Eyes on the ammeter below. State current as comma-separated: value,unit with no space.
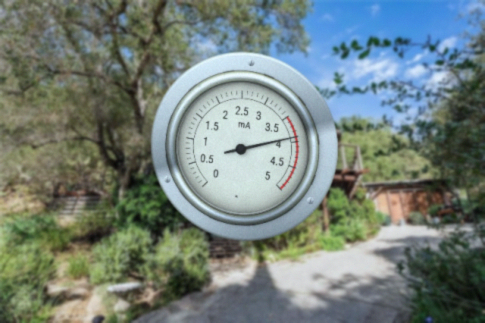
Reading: 3.9,mA
